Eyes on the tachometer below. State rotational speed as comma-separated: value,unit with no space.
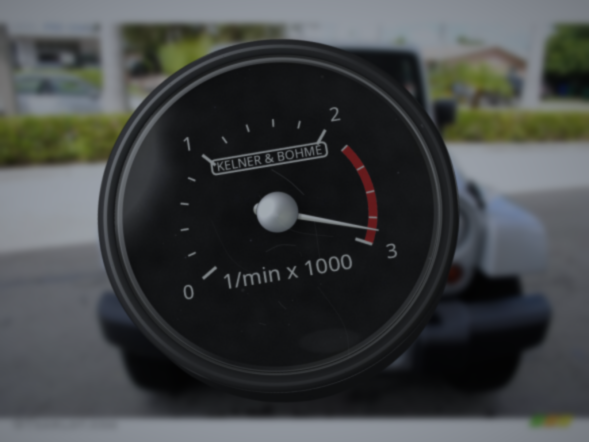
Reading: 2900,rpm
